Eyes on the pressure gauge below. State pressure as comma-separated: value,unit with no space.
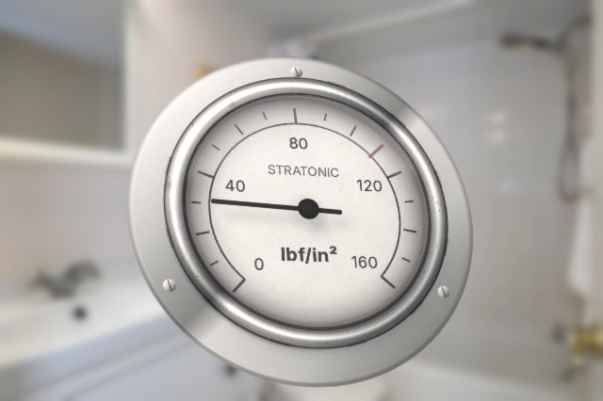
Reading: 30,psi
